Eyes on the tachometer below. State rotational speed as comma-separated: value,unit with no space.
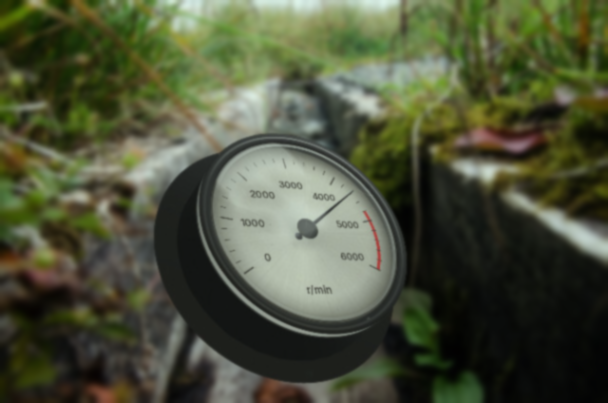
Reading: 4400,rpm
